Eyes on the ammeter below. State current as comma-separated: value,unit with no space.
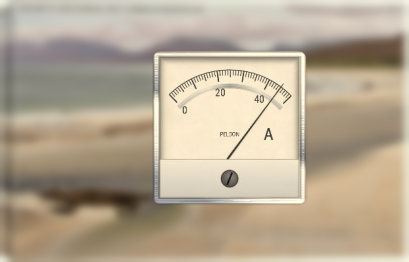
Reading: 45,A
